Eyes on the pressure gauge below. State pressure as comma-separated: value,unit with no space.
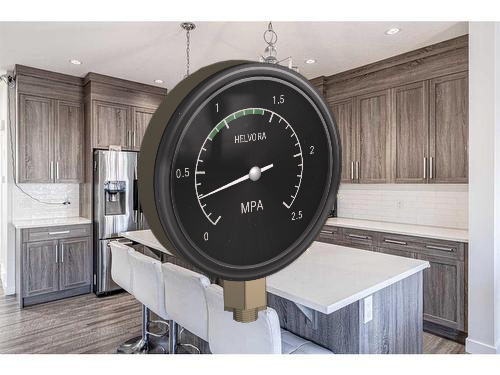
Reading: 0.3,MPa
